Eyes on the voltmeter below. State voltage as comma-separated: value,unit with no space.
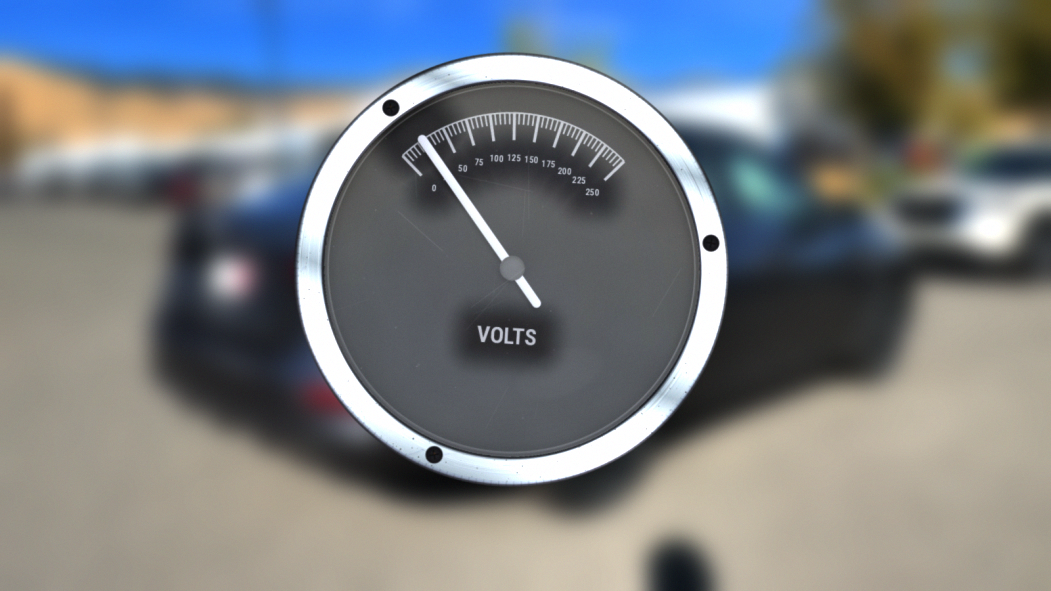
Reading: 25,V
